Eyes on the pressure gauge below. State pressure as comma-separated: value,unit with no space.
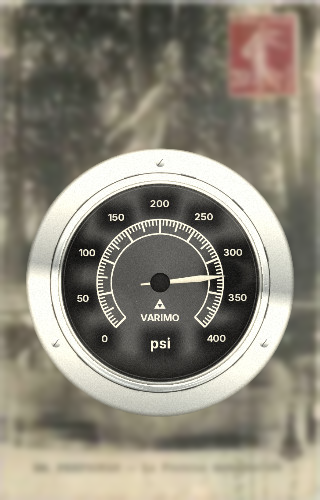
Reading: 325,psi
